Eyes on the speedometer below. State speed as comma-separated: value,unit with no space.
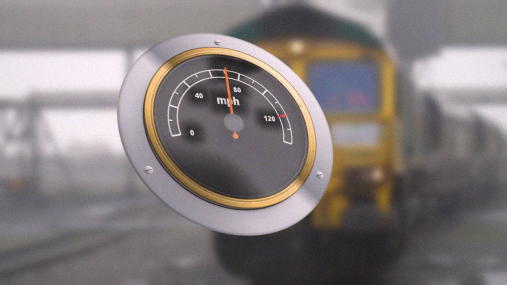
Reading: 70,mph
